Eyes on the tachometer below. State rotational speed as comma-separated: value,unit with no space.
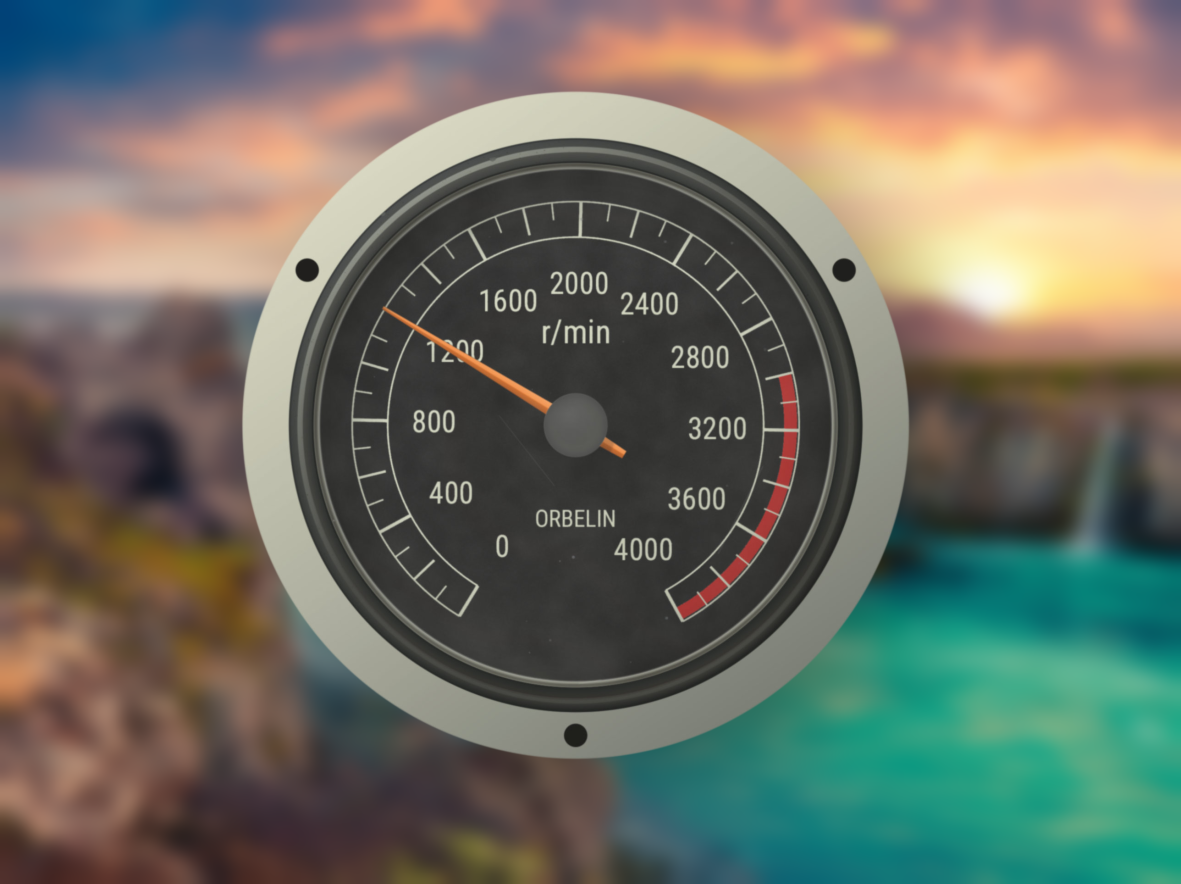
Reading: 1200,rpm
